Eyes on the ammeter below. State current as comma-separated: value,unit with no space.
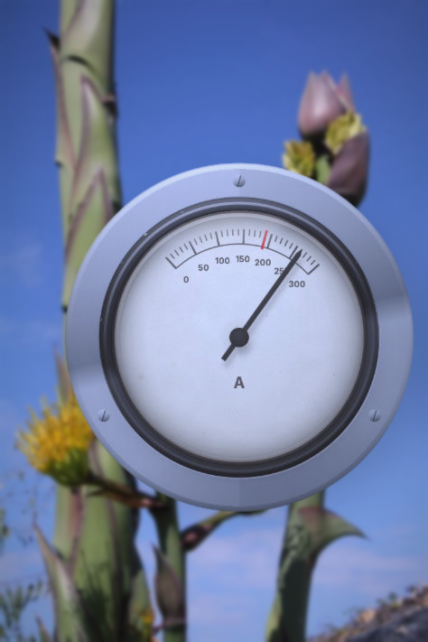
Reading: 260,A
